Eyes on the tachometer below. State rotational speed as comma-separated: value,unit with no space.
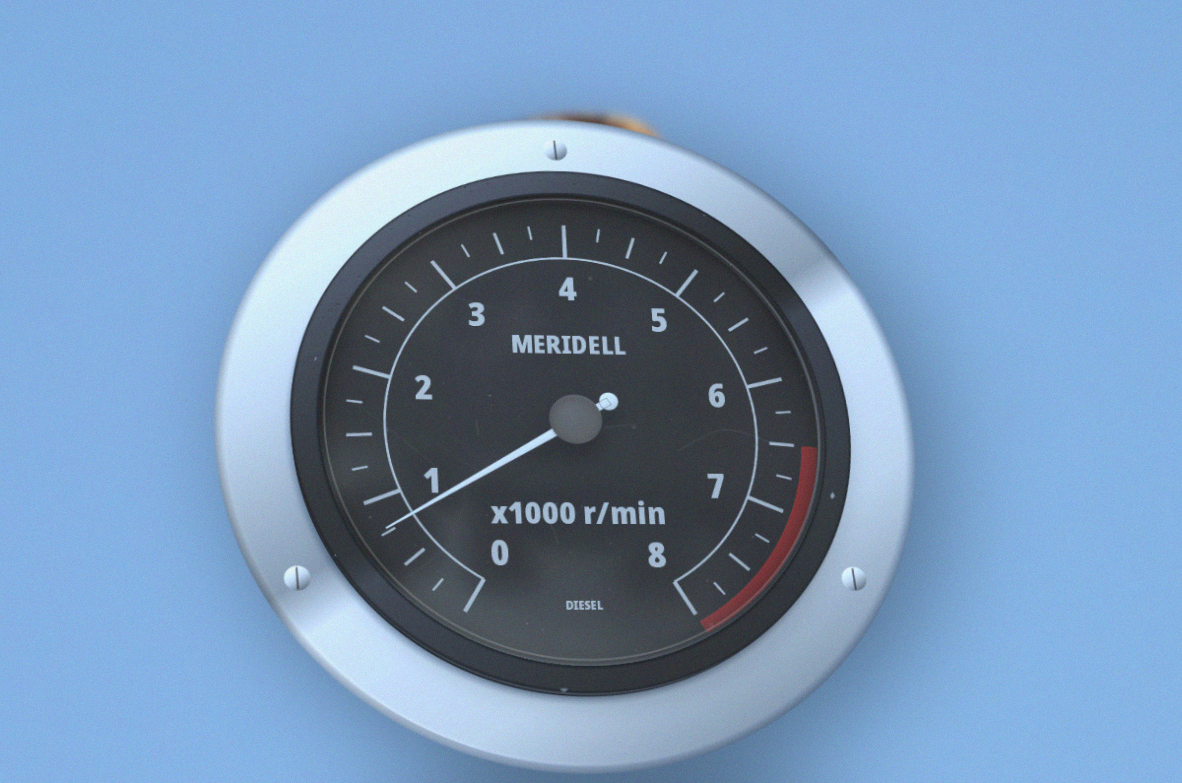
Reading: 750,rpm
